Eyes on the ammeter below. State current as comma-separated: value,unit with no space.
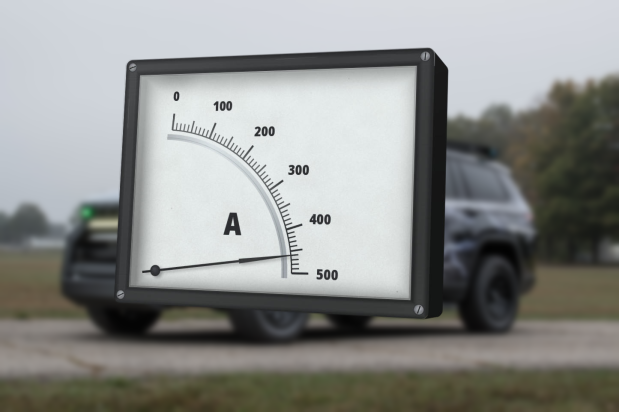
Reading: 460,A
